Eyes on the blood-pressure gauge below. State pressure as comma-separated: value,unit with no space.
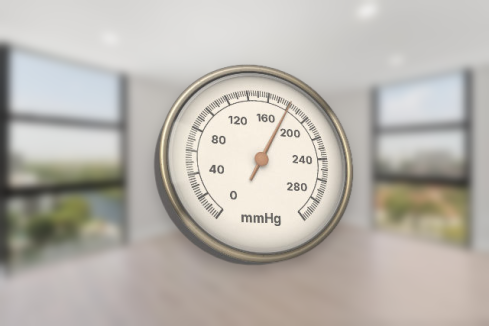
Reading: 180,mmHg
